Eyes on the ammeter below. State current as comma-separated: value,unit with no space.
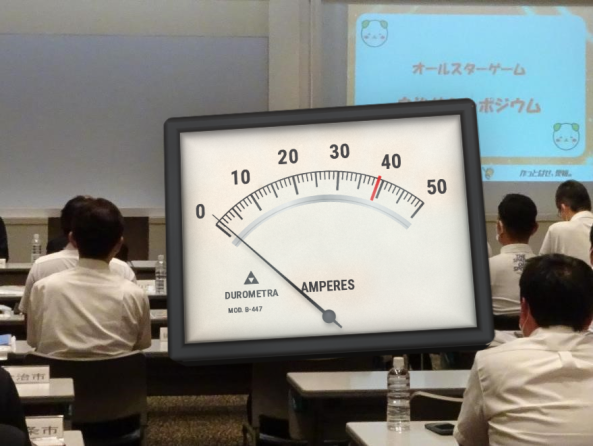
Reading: 1,A
